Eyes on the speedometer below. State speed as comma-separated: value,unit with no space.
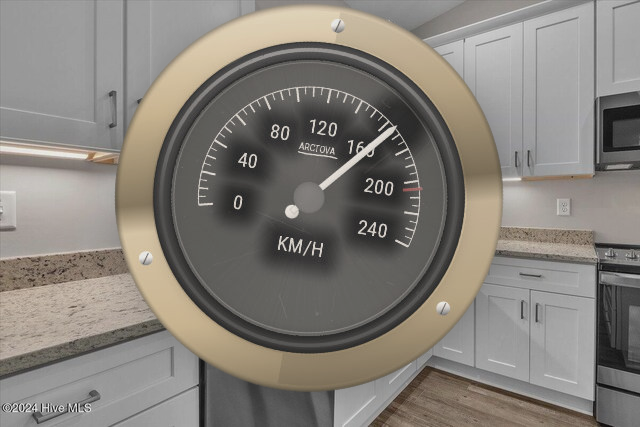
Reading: 165,km/h
